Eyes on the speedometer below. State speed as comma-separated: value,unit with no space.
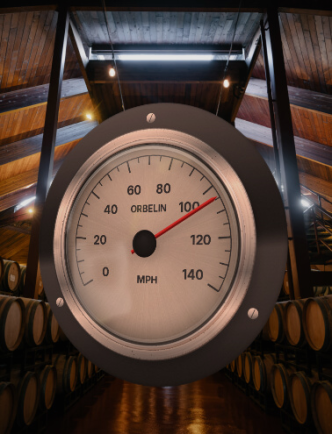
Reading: 105,mph
